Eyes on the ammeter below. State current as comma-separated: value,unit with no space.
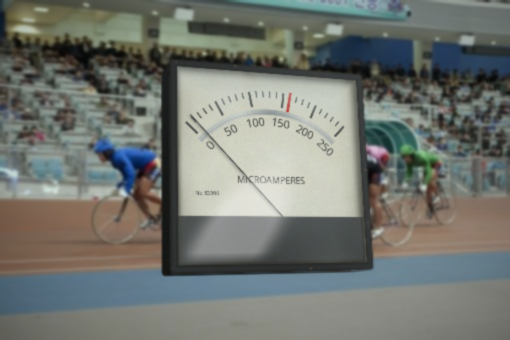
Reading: 10,µA
